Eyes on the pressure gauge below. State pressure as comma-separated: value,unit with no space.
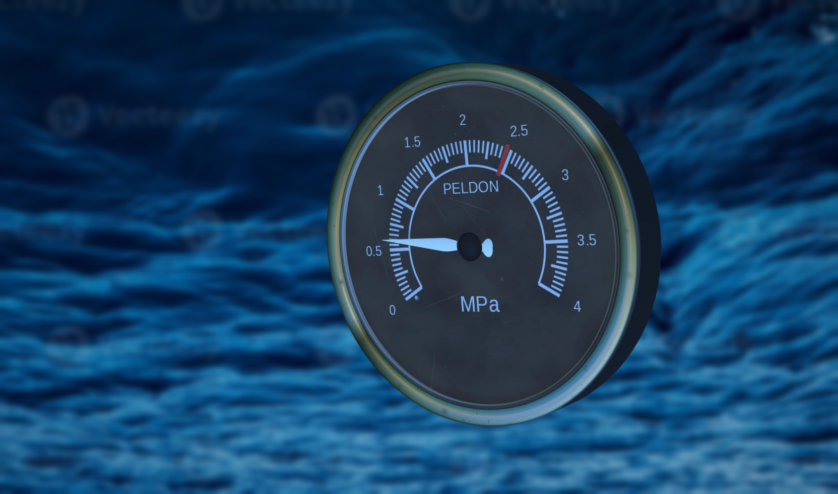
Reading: 0.6,MPa
